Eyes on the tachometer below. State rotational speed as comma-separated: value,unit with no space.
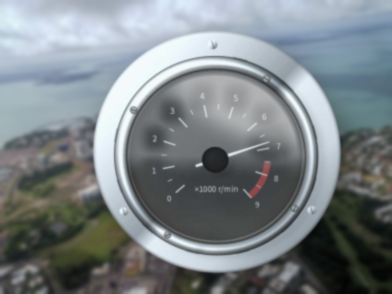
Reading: 6750,rpm
